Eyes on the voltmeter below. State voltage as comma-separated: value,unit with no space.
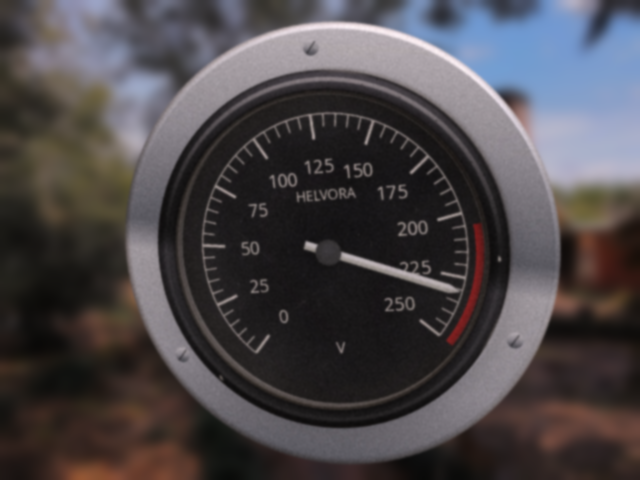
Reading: 230,V
